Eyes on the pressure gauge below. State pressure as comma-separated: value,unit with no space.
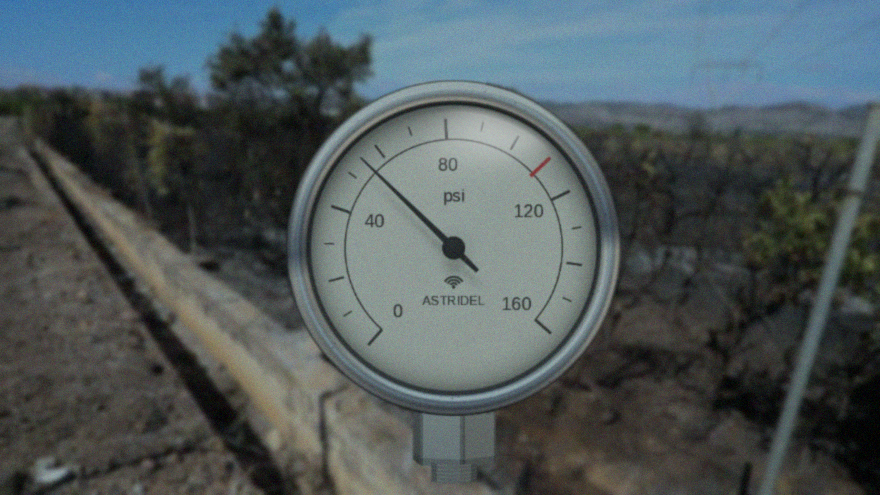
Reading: 55,psi
